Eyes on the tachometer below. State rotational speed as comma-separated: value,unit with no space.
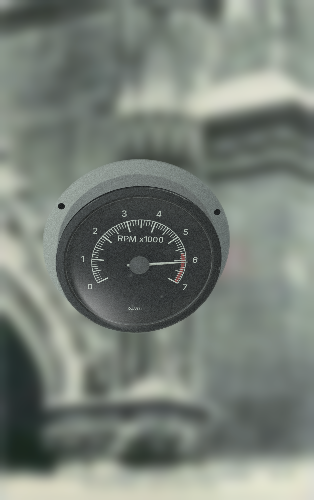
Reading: 6000,rpm
